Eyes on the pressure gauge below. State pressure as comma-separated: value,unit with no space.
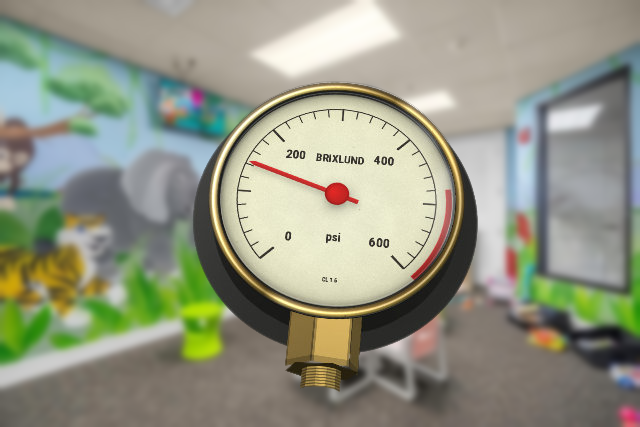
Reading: 140,psi
